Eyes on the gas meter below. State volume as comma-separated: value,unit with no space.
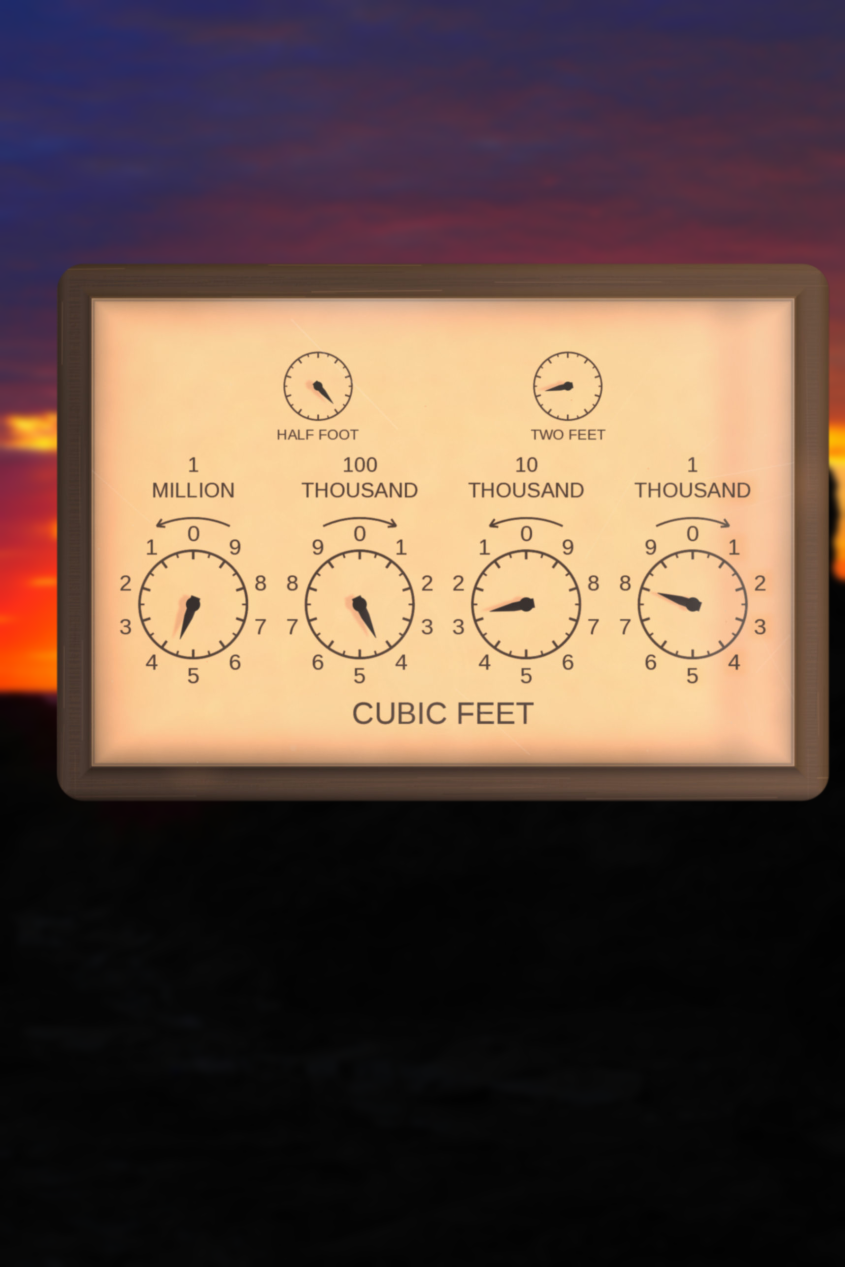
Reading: 442800,ft³
